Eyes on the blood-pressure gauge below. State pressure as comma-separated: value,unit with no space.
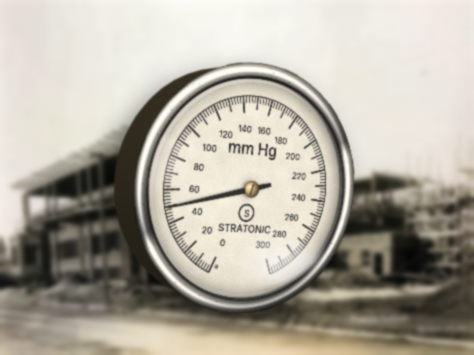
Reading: 50,mmHg
